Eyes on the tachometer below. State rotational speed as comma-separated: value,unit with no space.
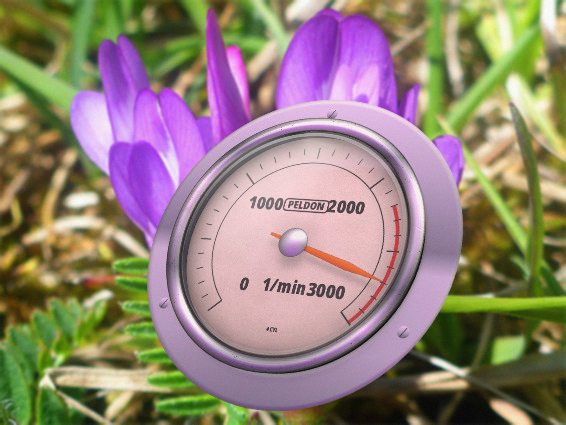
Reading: 2700,rpm
